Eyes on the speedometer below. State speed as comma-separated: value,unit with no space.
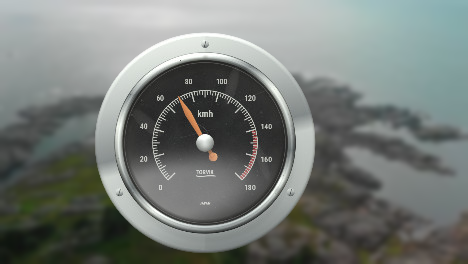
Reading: 70,km/h
